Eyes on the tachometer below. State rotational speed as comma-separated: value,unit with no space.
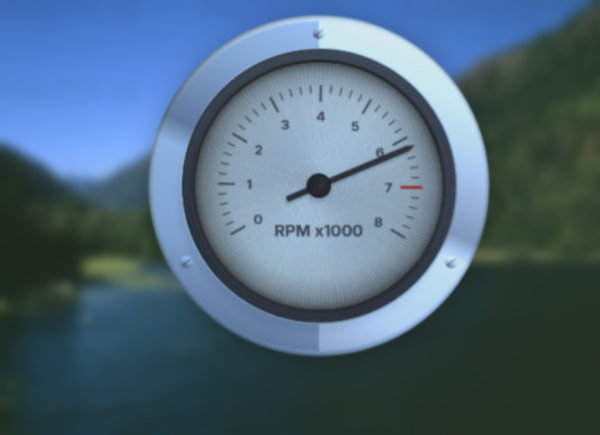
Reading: 6200,rpm
